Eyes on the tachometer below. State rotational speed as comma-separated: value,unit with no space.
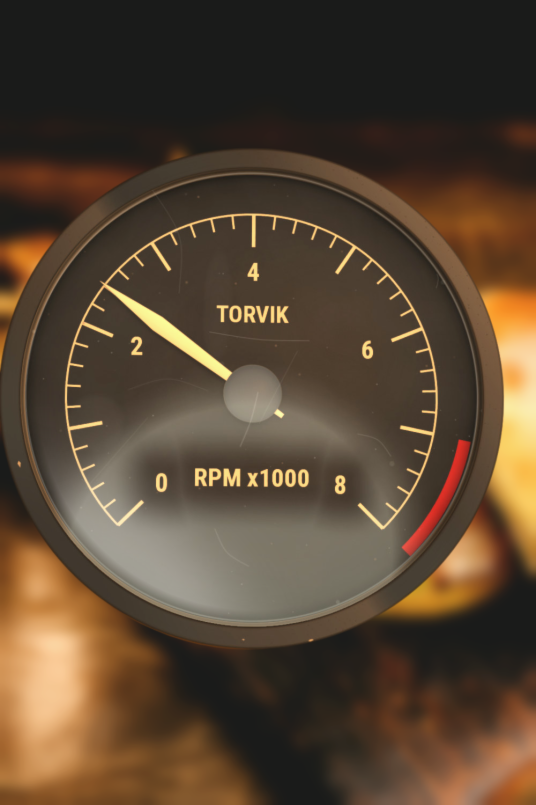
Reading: 2400,rpm
